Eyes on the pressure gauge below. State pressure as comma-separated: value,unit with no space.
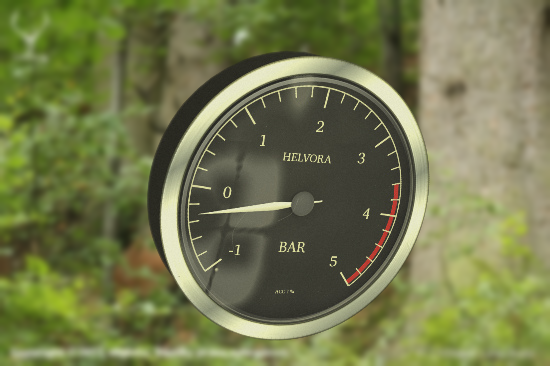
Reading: -0.3,bar
